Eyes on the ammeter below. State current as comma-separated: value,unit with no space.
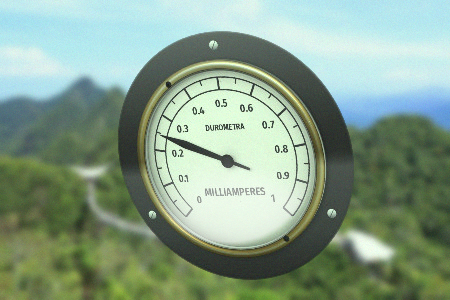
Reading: 0.25,mA
